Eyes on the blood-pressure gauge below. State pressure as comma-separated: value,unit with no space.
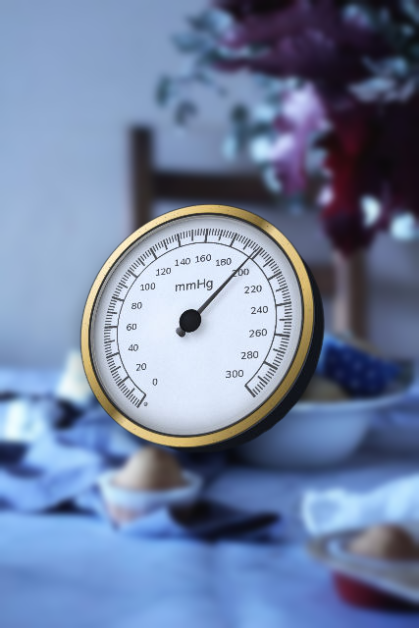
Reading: 200,mmHg
